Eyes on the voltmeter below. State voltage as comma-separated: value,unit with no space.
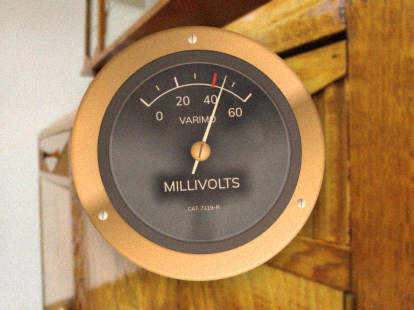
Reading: 45,mV
